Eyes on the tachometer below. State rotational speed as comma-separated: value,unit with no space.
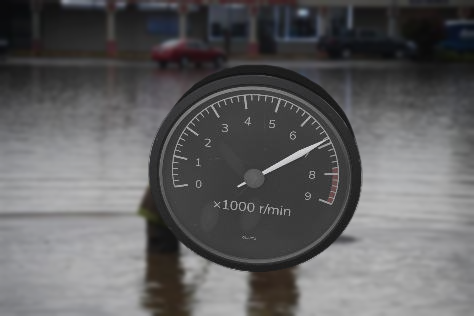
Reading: 6800,rpm
